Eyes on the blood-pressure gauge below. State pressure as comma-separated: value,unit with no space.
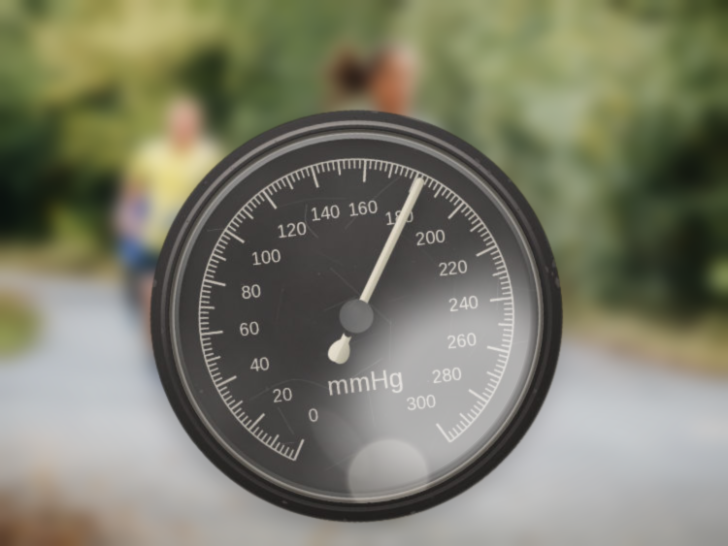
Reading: 182,mmHg
